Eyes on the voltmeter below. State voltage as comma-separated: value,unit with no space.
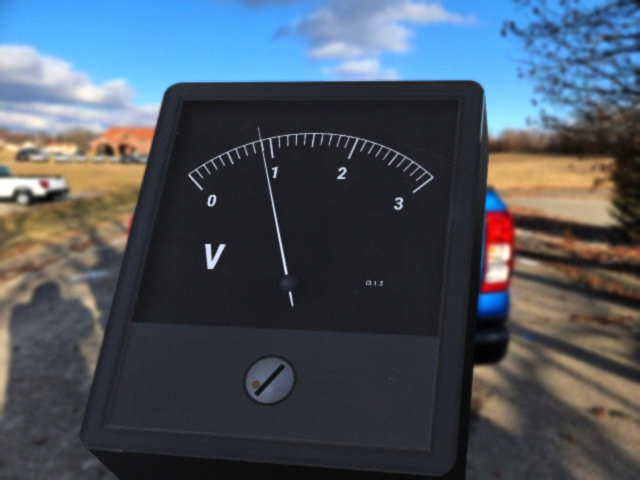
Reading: 0.9,V
